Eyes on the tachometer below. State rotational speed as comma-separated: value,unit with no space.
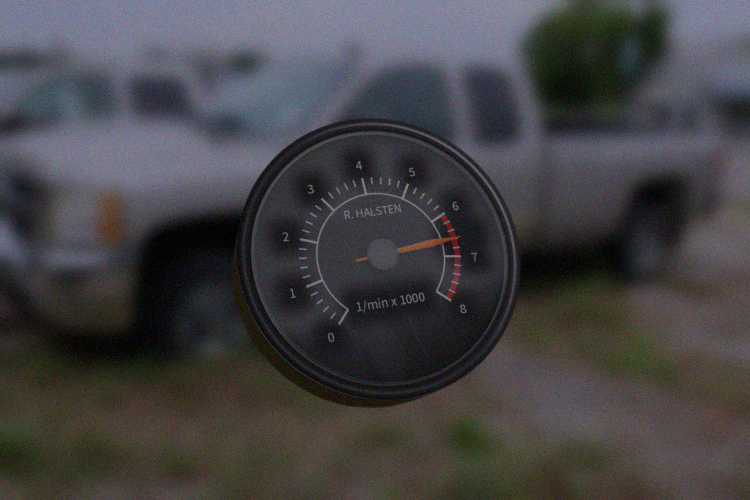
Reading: 6600,rpm
